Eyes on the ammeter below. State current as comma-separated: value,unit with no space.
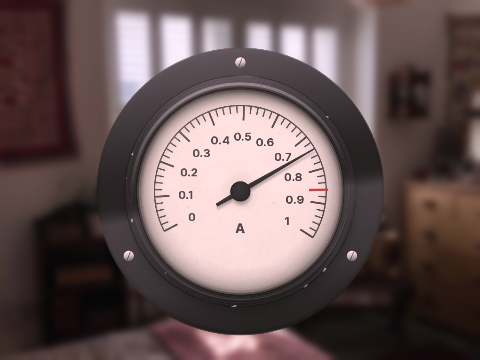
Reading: 0.74,A
